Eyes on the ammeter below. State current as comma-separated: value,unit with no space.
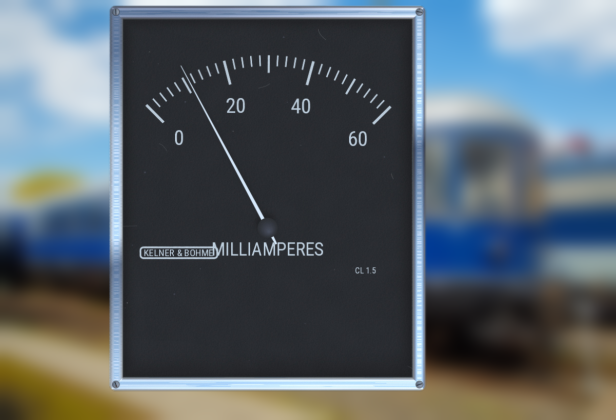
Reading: 11,mA
